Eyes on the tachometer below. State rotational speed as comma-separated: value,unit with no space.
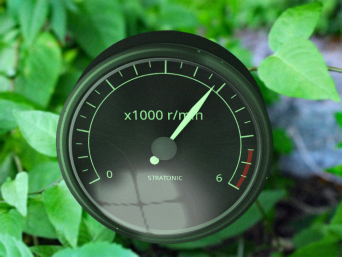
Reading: 3875,rpm
